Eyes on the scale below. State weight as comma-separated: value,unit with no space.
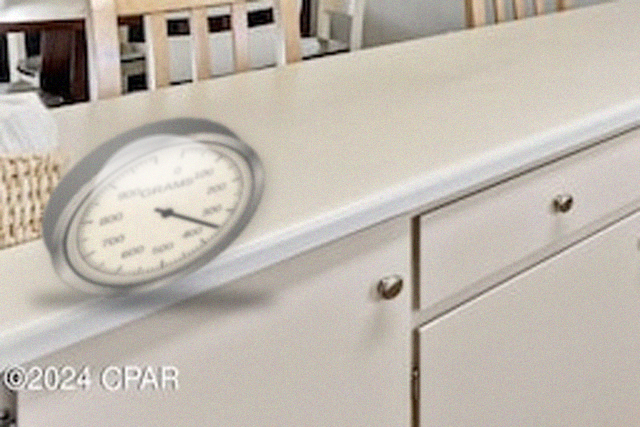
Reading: 350,g
